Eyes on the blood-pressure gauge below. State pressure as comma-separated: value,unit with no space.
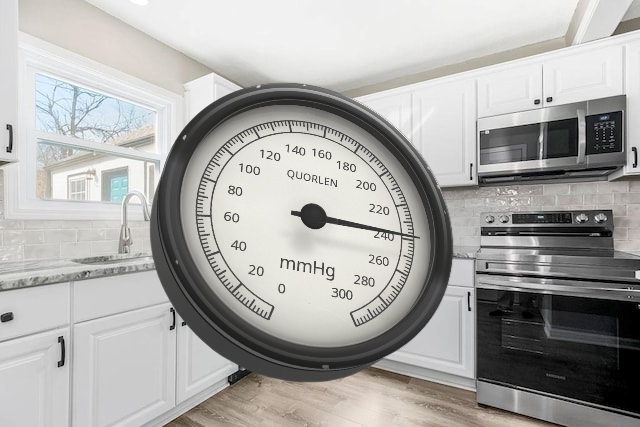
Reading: 240,mmHg
